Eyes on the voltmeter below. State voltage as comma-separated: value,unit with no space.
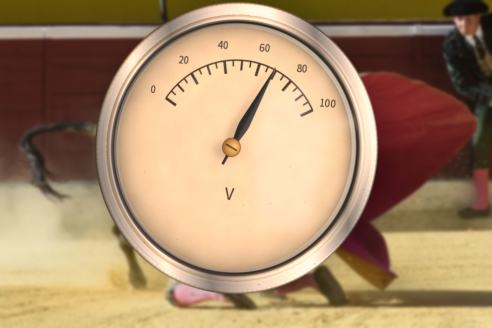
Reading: 70,V
